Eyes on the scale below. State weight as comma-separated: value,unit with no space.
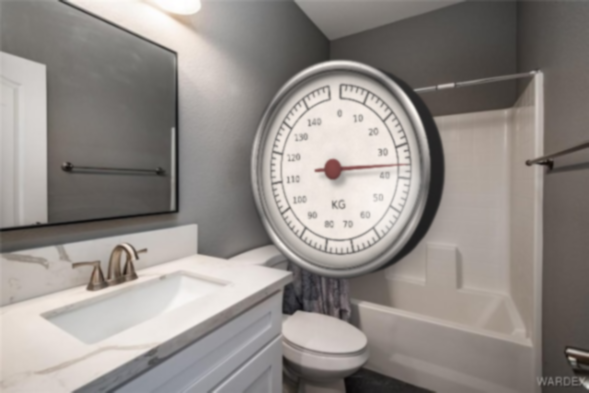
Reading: 36,kg
